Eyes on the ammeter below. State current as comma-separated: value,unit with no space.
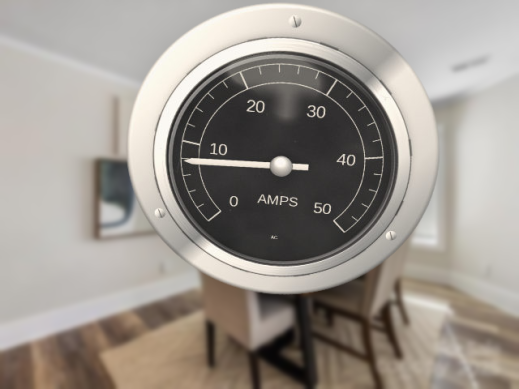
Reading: 8,A
